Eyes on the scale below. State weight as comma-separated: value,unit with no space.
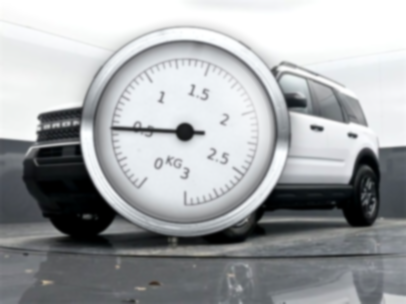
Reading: 0.5,kg
